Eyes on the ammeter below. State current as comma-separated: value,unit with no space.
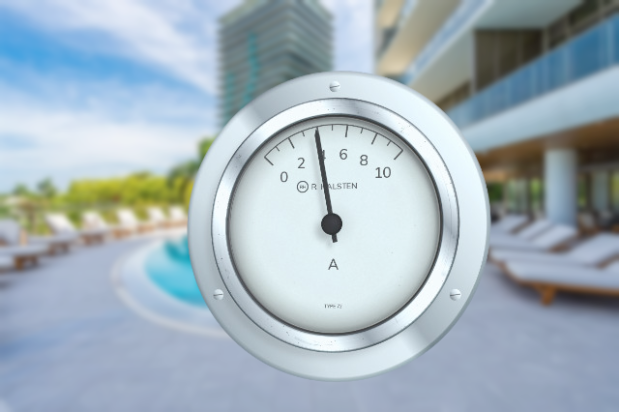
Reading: 4,A
